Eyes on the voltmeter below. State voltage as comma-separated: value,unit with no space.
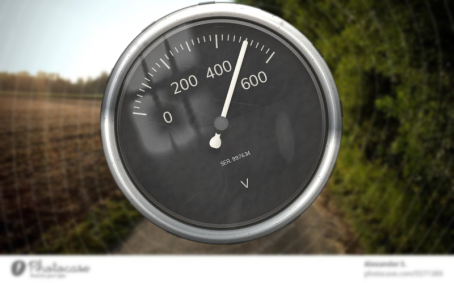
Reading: 500,V
